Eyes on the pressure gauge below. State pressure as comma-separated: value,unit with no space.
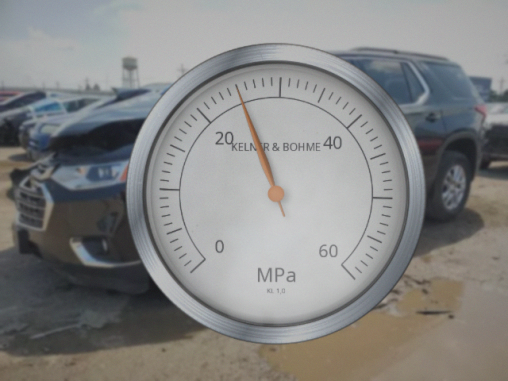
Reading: 25,MPa
